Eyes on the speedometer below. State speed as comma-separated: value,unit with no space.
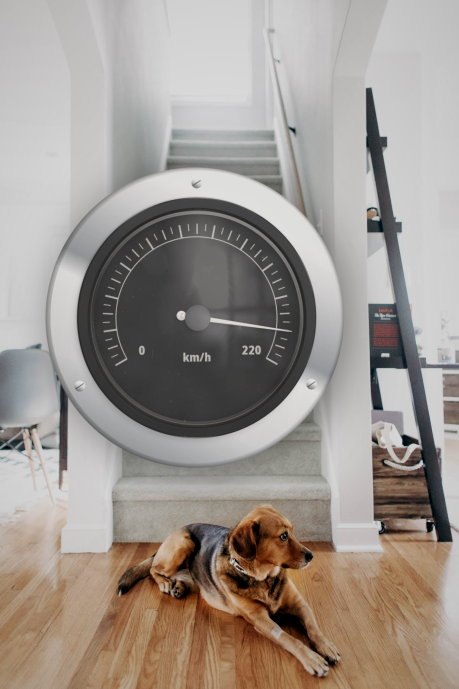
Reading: 200,km/h
